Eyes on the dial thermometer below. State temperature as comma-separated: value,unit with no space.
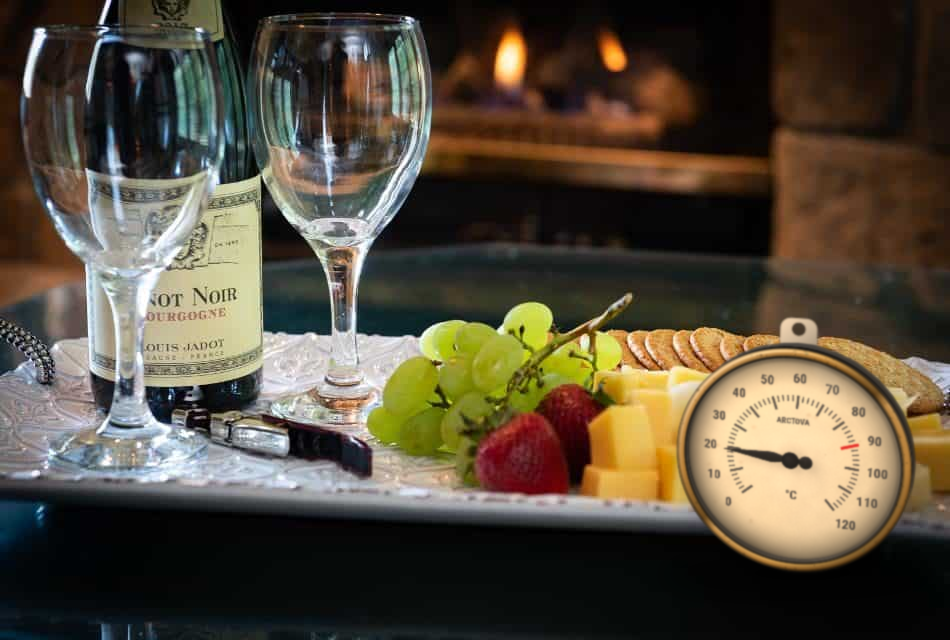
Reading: 20,°C
